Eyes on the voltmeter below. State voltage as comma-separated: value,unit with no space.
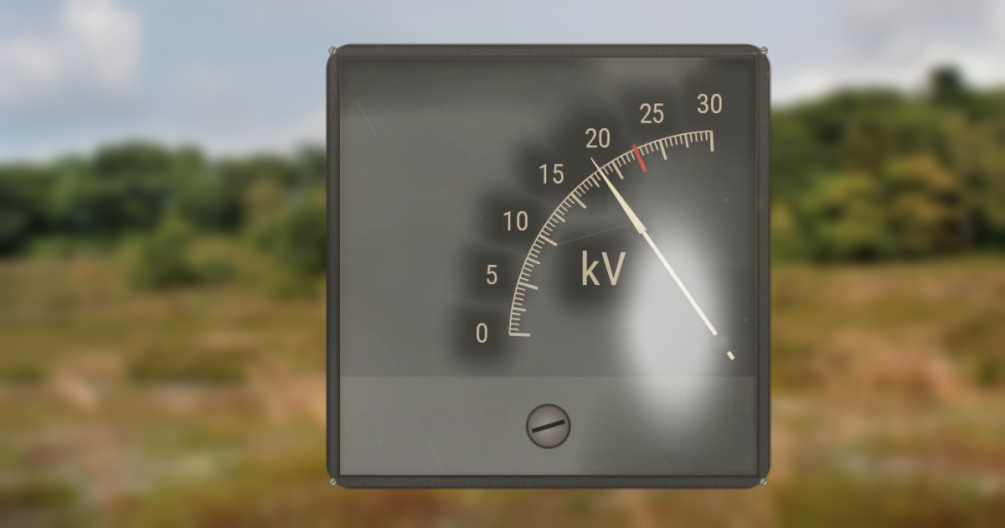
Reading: 18.5,kV
